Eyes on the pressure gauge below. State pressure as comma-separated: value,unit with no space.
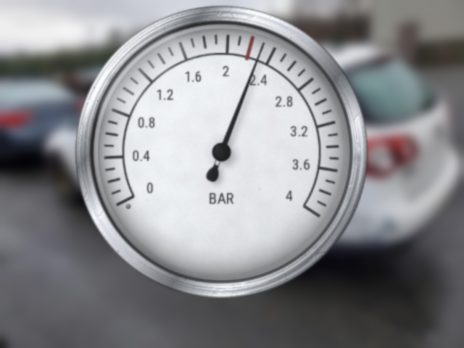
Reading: 2.3,bar
